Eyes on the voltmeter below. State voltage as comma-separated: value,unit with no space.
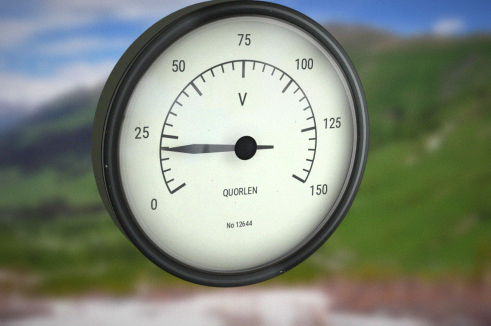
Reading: 20,V
